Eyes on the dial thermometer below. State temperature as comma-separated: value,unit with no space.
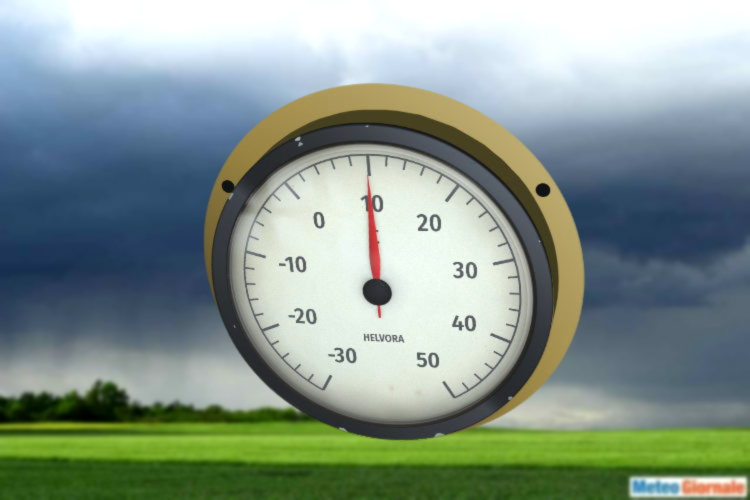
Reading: 10,°C
